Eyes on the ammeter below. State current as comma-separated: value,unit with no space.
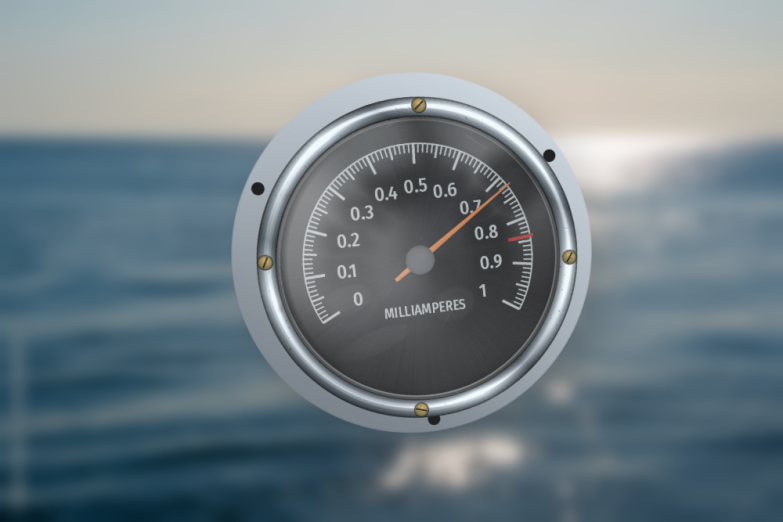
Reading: 0.72,mA
